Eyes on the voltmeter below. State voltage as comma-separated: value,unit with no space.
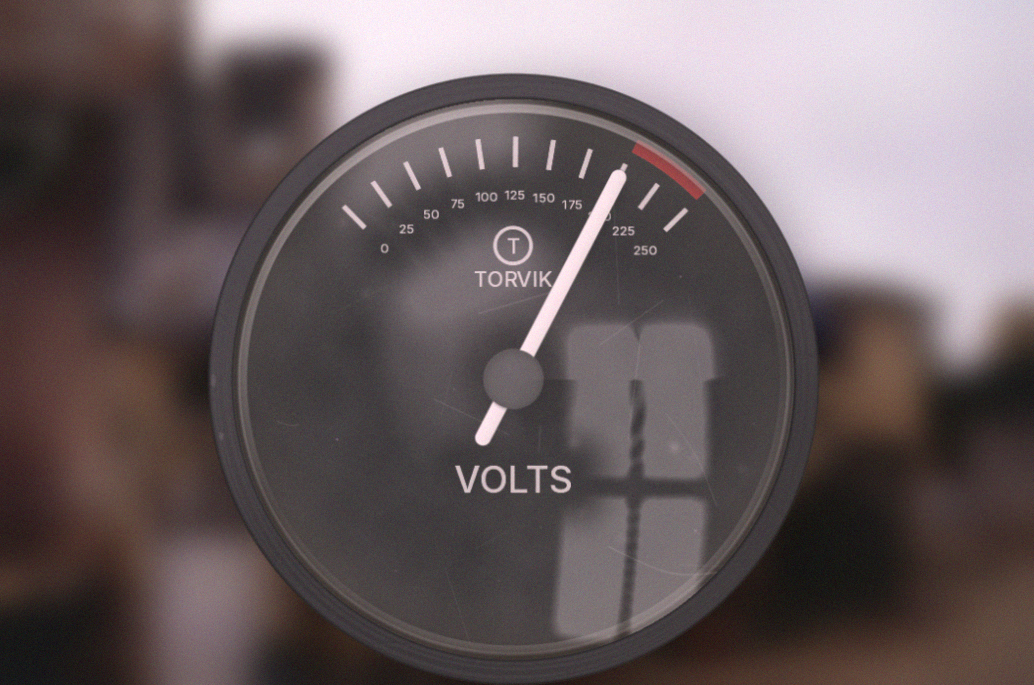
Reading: 200,V
